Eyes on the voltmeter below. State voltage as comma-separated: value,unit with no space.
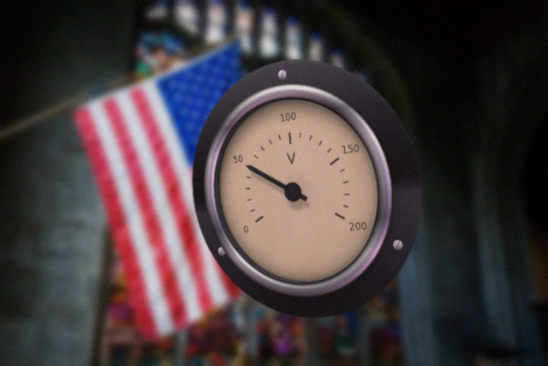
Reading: 50,V
